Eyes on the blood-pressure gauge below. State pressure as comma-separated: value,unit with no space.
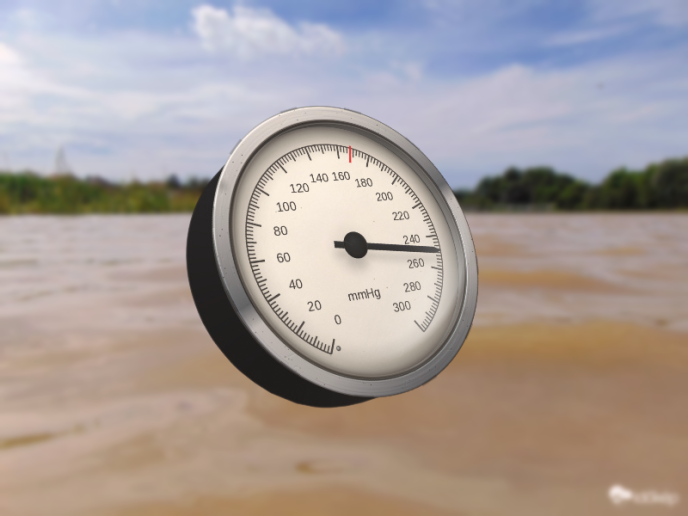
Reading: 250,mmHg
